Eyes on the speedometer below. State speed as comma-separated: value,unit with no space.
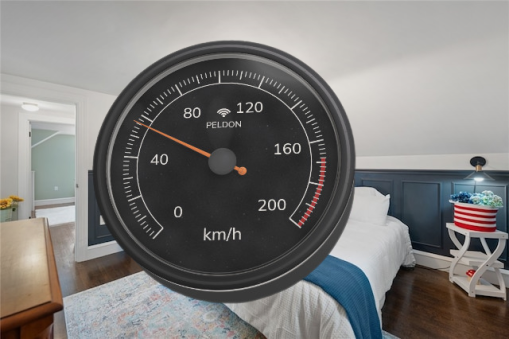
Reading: 56,km/h
